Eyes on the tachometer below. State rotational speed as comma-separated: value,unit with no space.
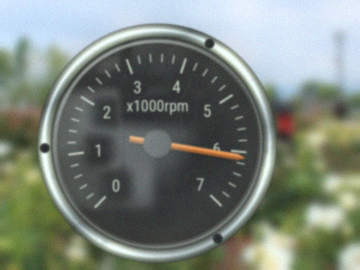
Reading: 6100,rpm
